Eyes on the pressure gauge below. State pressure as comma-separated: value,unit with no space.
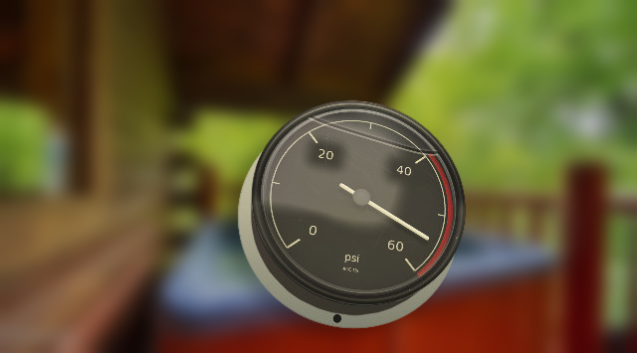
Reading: 55,psi
